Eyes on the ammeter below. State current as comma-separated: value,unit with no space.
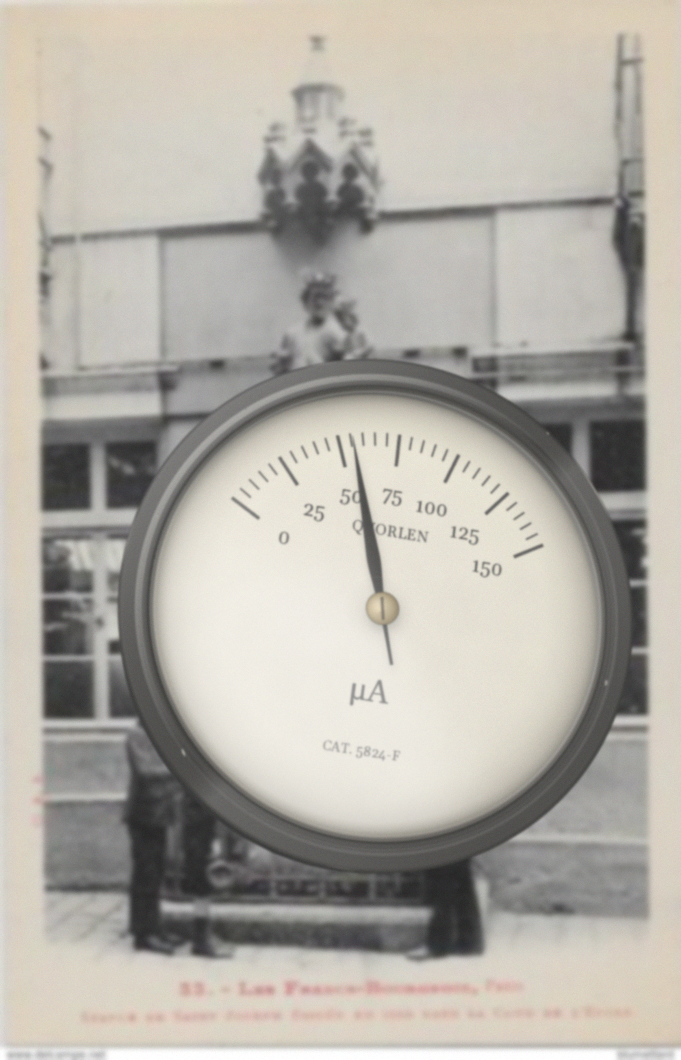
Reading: 55,µA
